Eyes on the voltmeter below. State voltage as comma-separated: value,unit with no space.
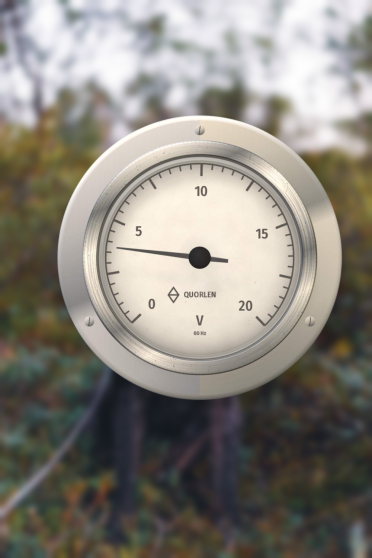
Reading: 3.75,V
